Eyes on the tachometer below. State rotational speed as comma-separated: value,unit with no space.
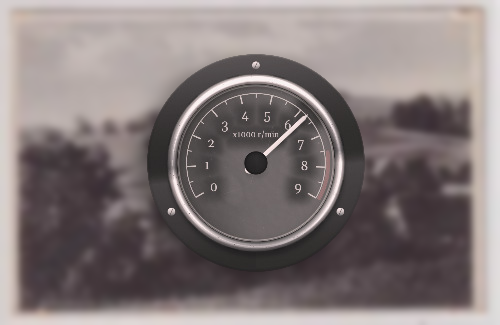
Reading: 6250,rpm
